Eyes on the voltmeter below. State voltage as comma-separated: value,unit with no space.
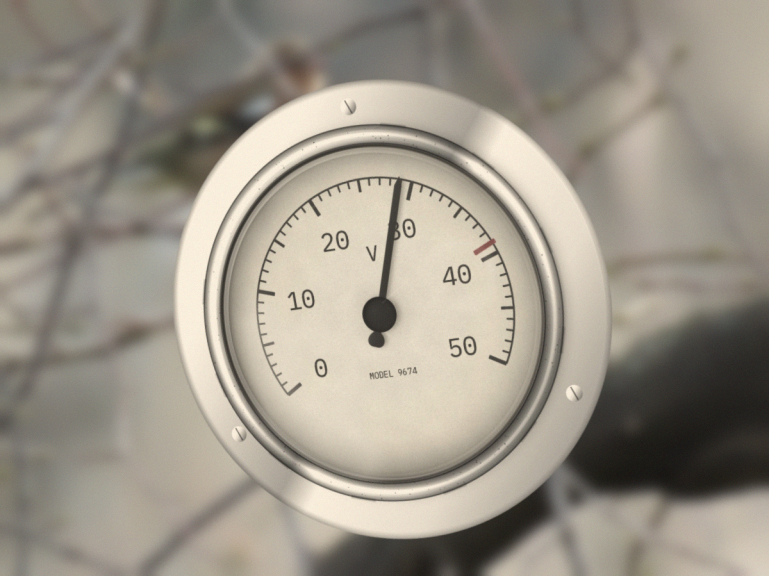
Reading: 29,V
